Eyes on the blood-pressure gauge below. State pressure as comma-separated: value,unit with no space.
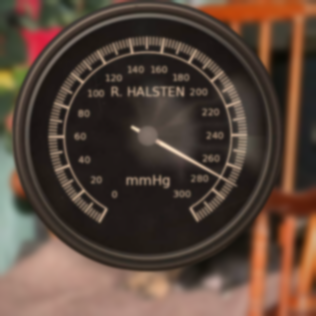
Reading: 270,mmHg
